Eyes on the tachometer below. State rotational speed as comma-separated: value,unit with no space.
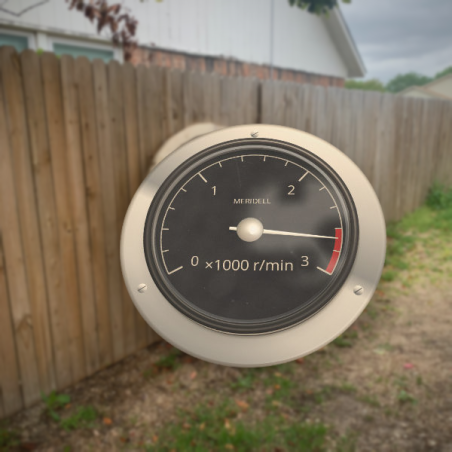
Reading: 2700,rpm
